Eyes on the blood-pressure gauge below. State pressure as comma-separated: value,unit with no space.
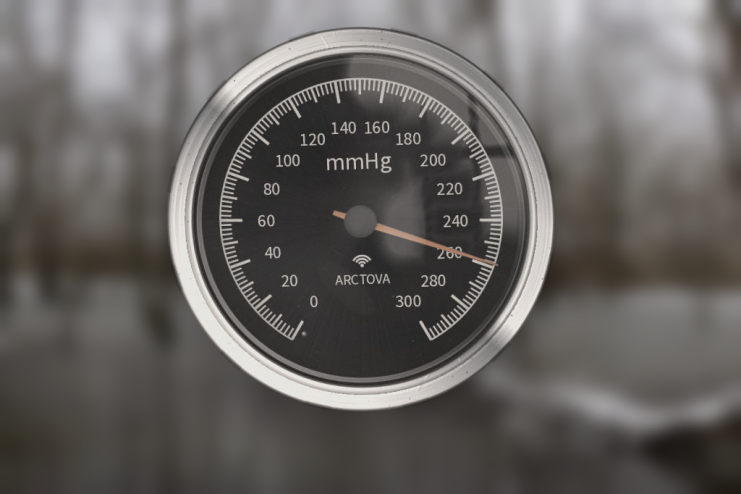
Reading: 258,mmHg
